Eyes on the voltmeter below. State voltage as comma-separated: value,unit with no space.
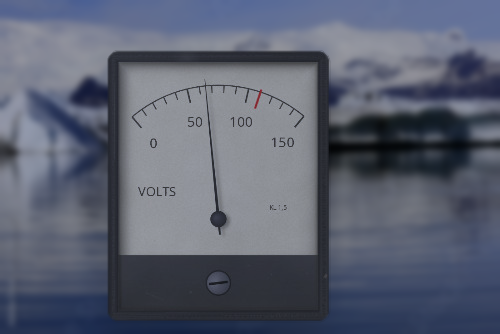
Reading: 65,V
